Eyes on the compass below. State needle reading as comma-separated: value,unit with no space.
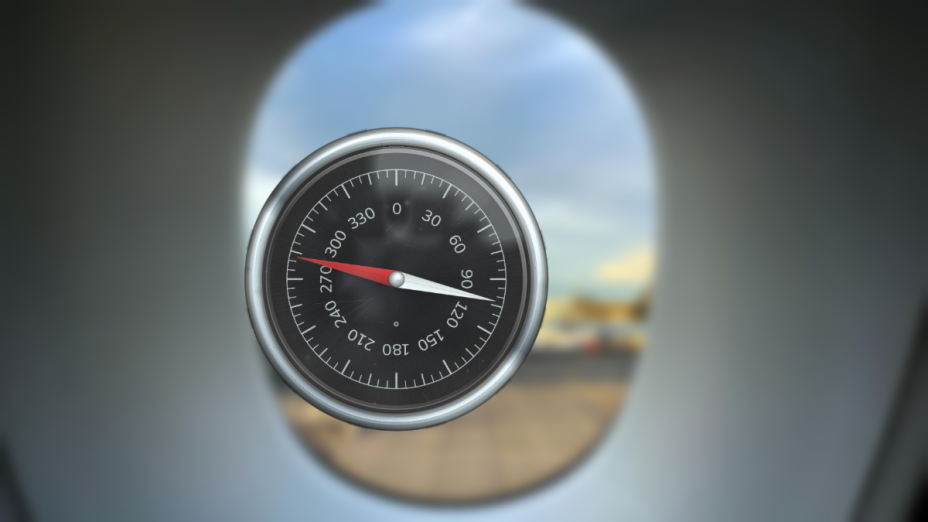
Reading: 282.5,°
